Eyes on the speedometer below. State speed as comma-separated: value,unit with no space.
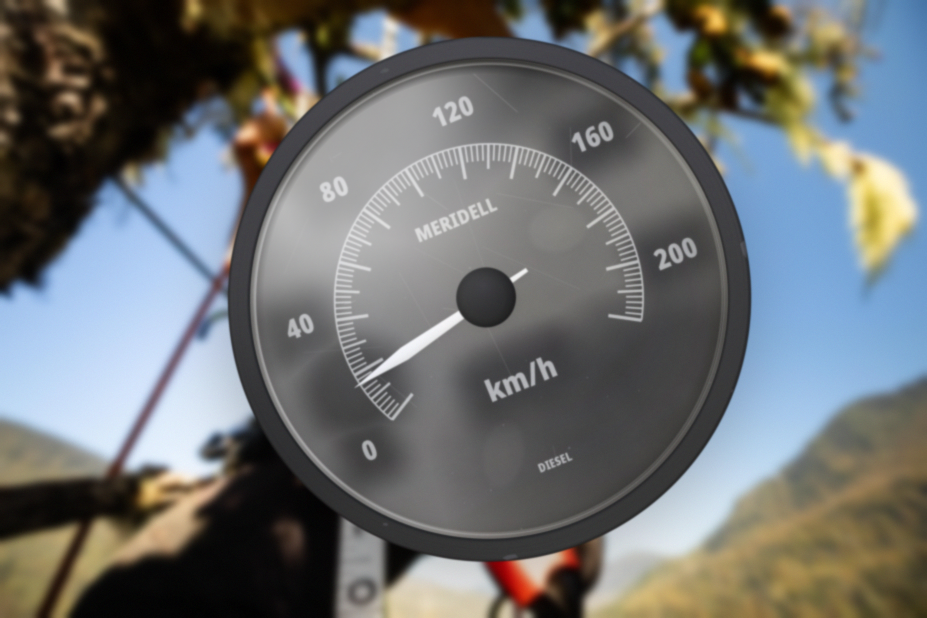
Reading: 16,km/h
